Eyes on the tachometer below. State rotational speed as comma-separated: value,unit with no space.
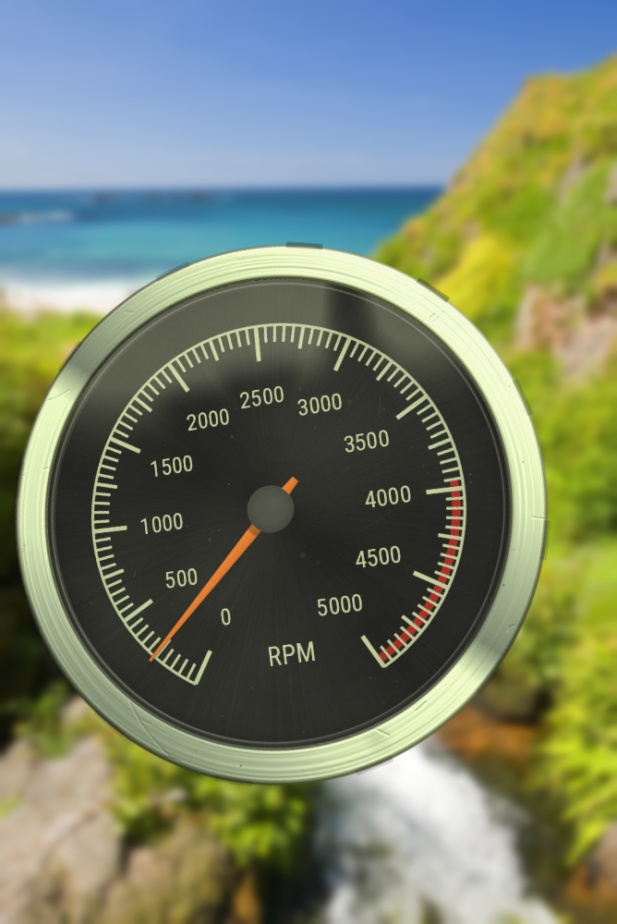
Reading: 250,rpm
